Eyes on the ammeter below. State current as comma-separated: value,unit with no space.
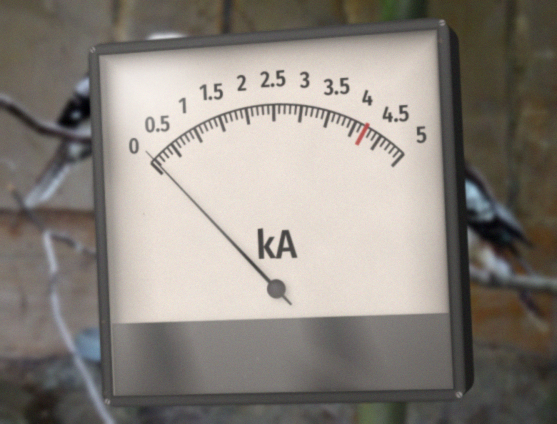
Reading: 0.1,kA
